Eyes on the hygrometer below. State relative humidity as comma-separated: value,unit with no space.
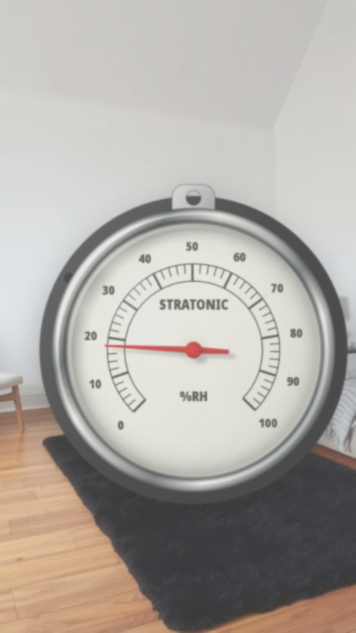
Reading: 18,%
